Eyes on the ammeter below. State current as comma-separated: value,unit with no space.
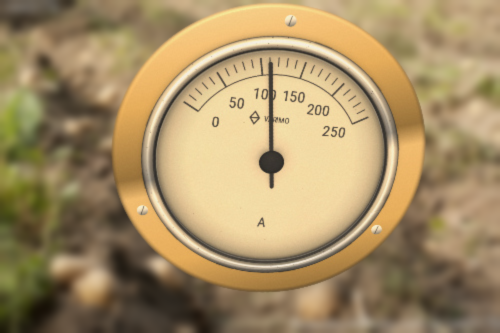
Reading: 110,A
